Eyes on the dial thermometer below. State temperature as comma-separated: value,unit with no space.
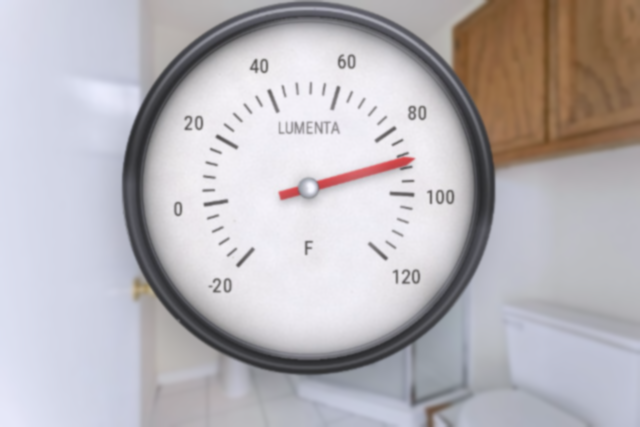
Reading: 90,°F
